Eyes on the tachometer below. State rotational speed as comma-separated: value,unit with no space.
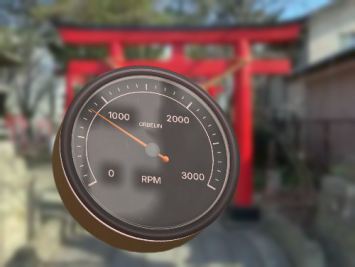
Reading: 800,rpm
